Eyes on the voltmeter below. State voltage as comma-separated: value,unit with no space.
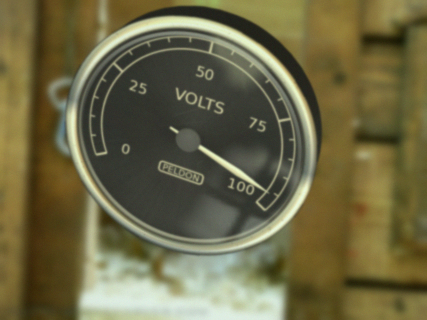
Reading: 95,V
